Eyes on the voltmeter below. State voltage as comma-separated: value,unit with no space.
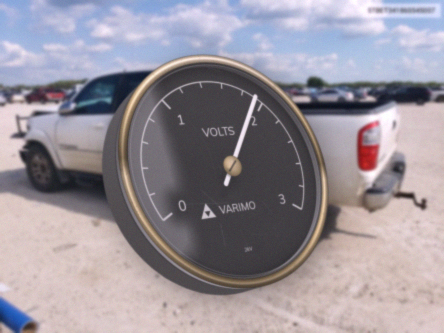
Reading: 1.9,V
